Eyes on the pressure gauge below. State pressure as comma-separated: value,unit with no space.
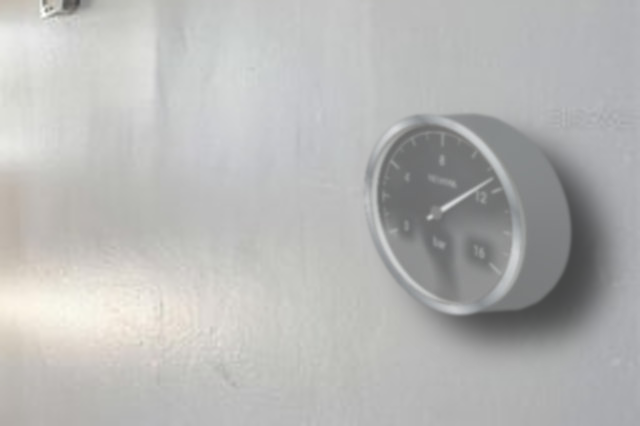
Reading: 11.5,bar
